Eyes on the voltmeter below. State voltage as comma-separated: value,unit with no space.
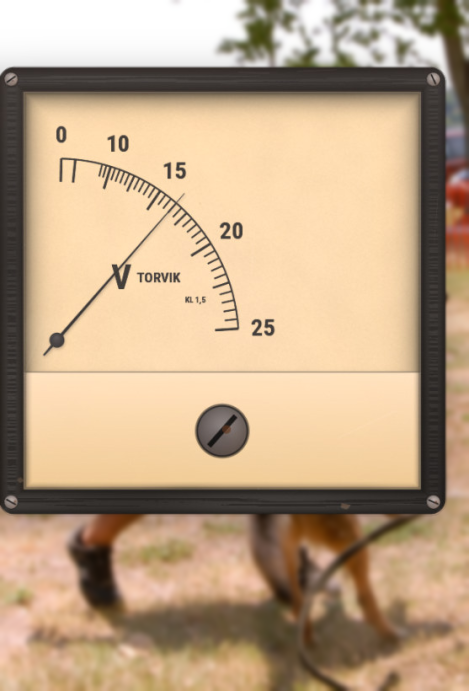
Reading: 16.5,V
